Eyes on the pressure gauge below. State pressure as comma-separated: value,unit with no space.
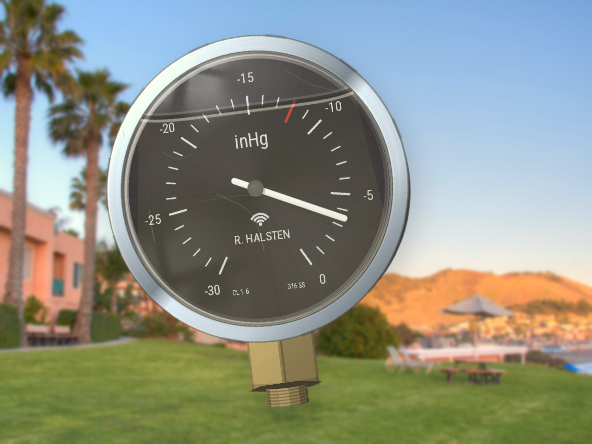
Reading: -3.5,inHg
